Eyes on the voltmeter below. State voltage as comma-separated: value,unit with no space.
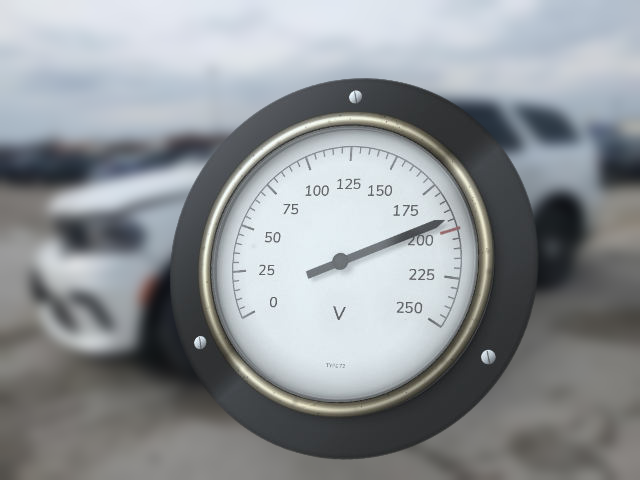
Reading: 195,V
